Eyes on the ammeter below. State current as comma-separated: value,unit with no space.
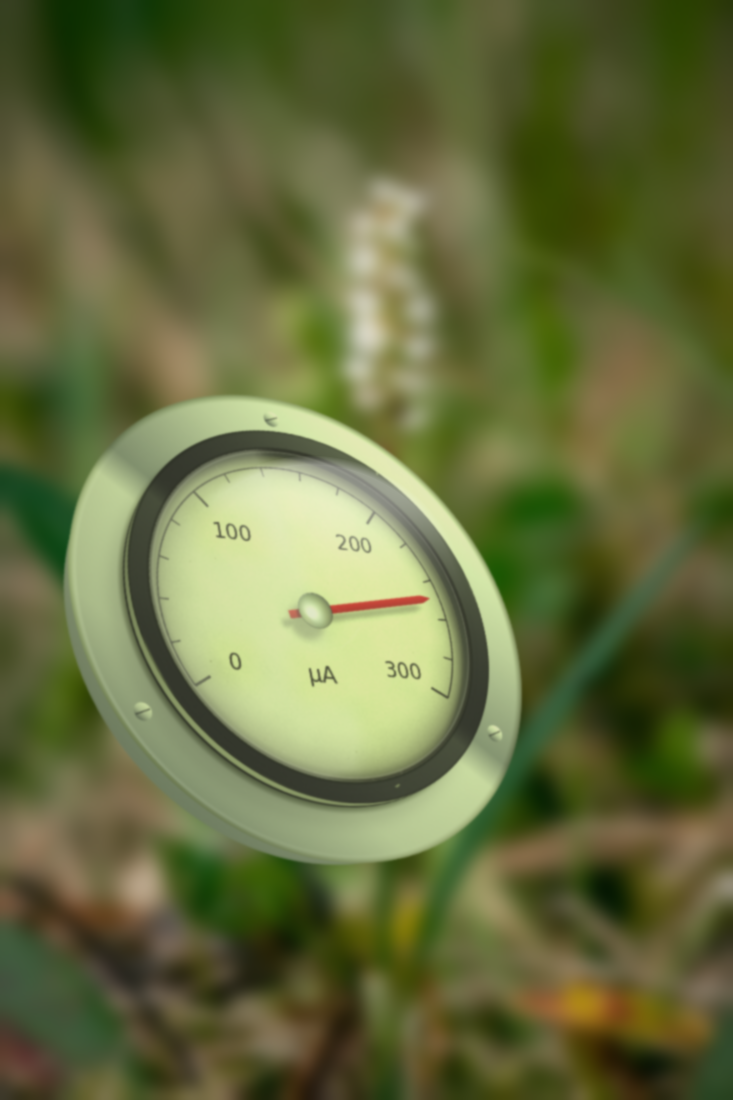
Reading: 250,µA
